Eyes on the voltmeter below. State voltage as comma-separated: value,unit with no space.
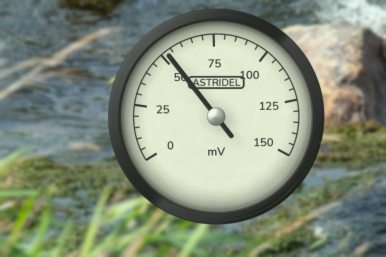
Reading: 52.5,mV
